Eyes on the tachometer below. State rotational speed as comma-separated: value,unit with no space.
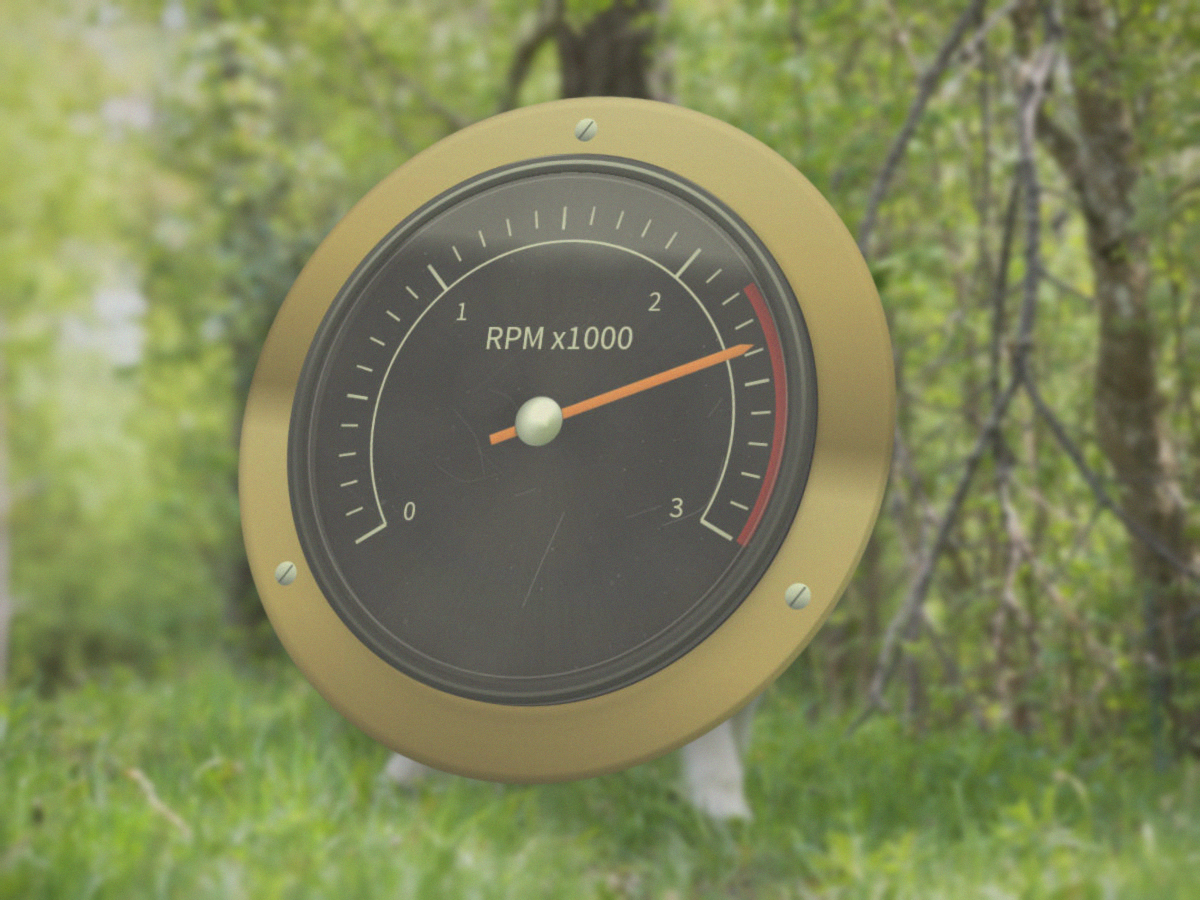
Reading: 2400,rpm
